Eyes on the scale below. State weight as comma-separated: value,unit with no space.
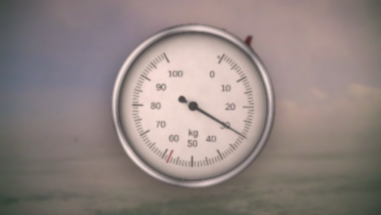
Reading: 30,kg
